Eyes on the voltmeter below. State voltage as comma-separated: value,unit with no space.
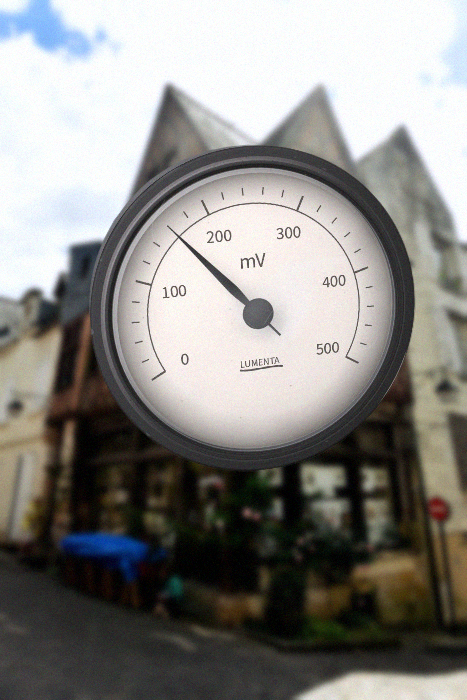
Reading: 160,mV
